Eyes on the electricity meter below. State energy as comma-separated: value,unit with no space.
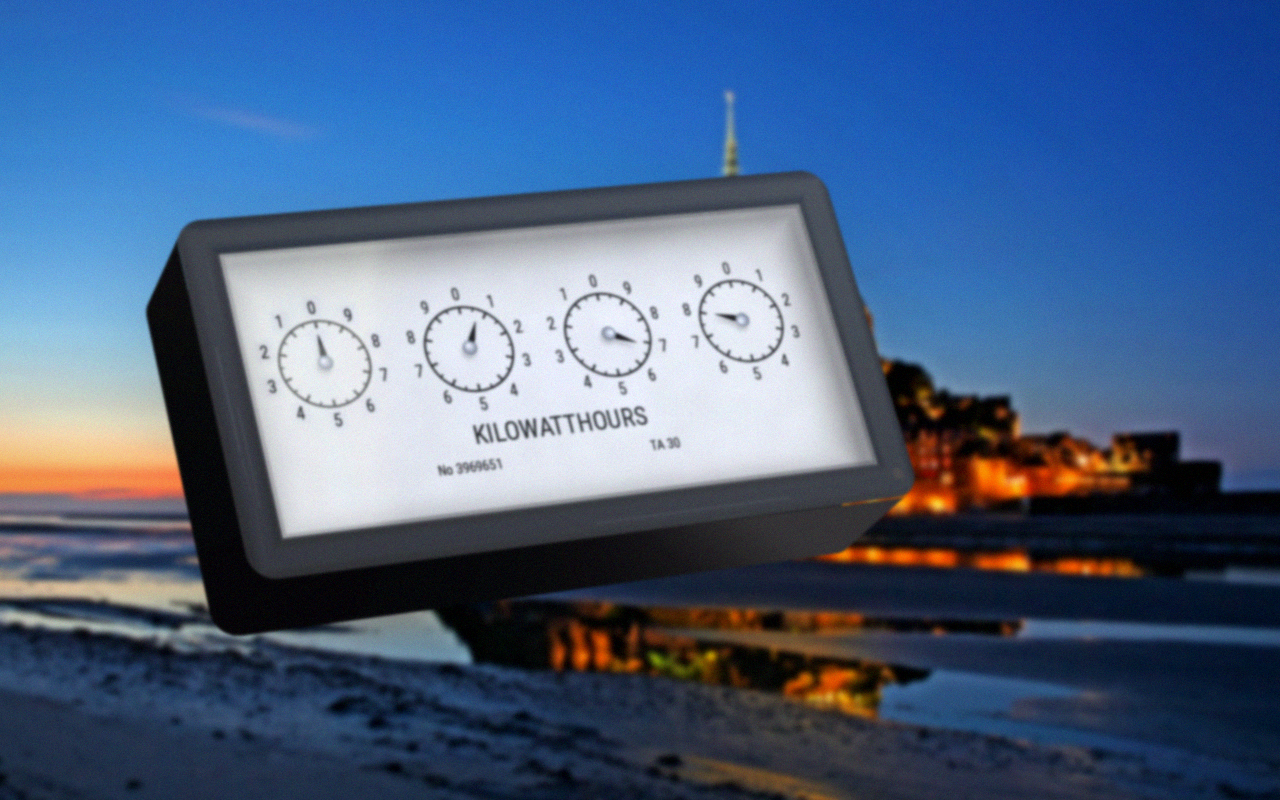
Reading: 68,kWh
